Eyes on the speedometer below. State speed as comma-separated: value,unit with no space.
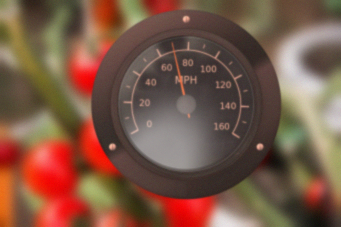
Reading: 70,mph
